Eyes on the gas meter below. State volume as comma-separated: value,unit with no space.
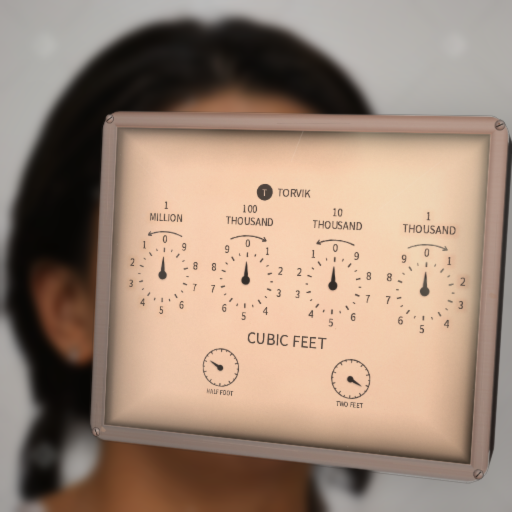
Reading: 0,ft³
